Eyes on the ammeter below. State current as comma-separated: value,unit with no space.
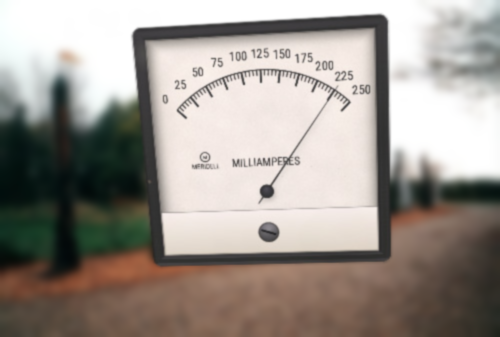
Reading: 225,mA
